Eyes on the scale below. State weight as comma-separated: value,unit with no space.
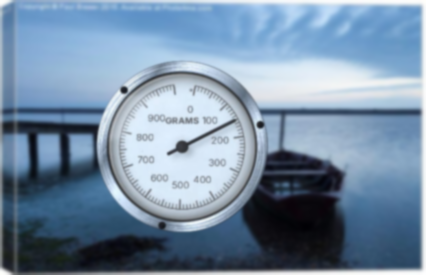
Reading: 150,g
